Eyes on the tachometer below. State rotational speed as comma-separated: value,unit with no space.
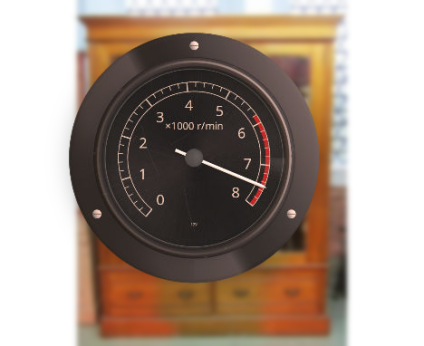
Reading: 7500,rpm
